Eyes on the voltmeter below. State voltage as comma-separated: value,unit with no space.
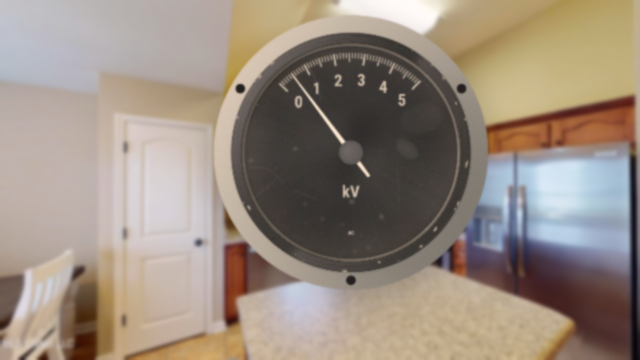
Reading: 0.5,kV
